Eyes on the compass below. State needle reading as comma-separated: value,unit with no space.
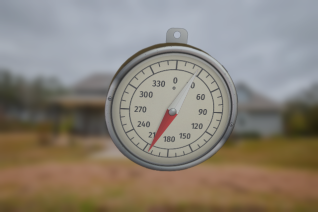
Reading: 205,°
